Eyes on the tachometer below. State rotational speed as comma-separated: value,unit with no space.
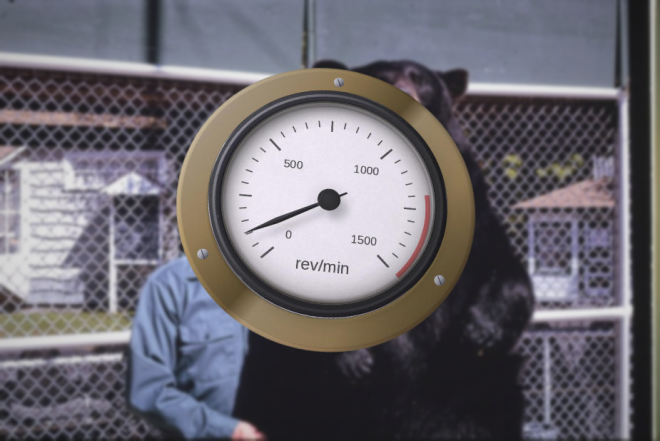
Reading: 100,rpm
